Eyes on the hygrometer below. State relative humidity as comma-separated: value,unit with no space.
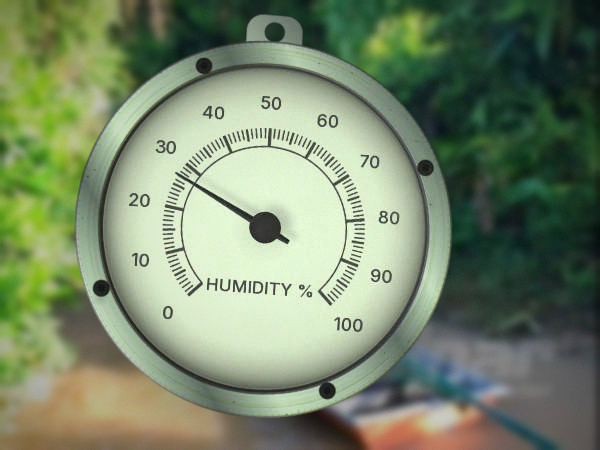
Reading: 27,%
